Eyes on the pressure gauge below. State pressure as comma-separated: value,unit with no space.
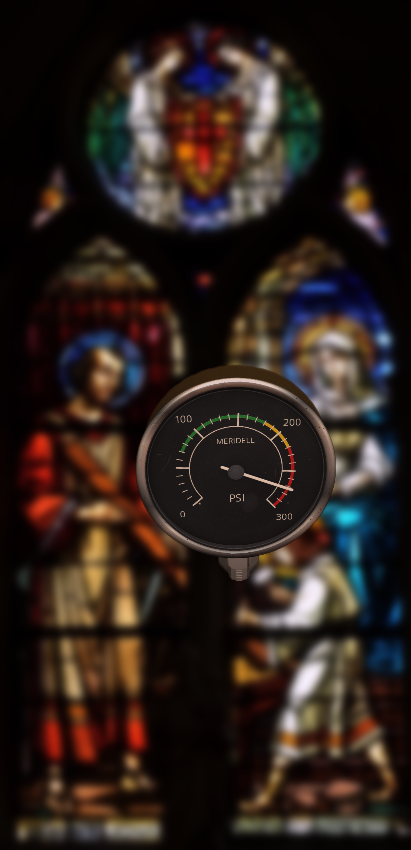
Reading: 270,psi
